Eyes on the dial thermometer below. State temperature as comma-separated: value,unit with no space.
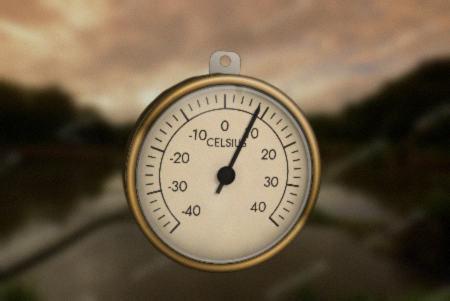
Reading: 8,°C
